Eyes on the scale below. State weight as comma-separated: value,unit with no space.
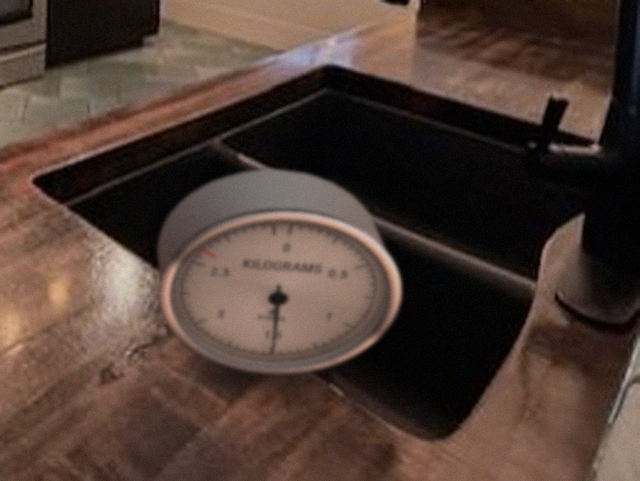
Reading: 1.5,kg
